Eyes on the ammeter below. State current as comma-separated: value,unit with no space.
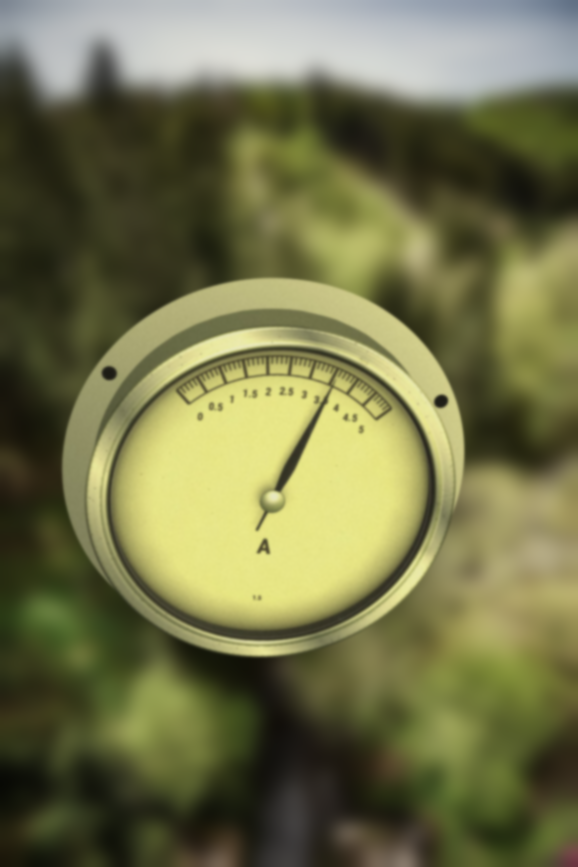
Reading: 3.5,A
